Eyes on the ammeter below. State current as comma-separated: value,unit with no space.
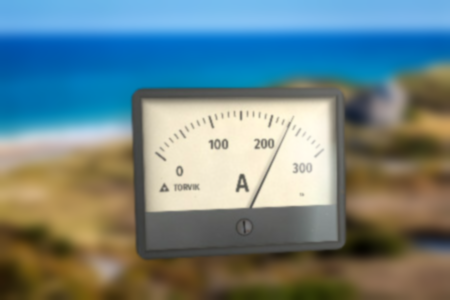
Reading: 230,A
